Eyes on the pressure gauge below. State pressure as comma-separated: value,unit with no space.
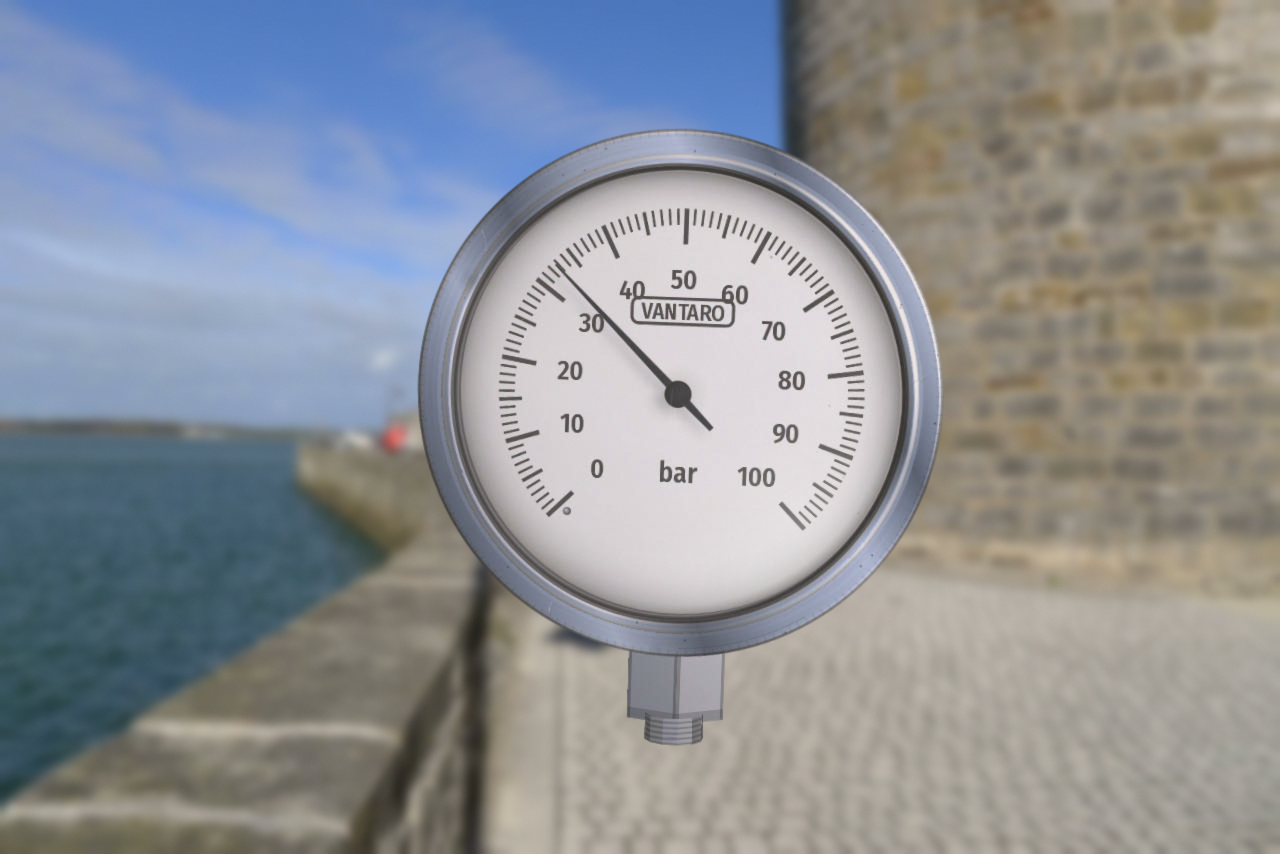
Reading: 33,bar
